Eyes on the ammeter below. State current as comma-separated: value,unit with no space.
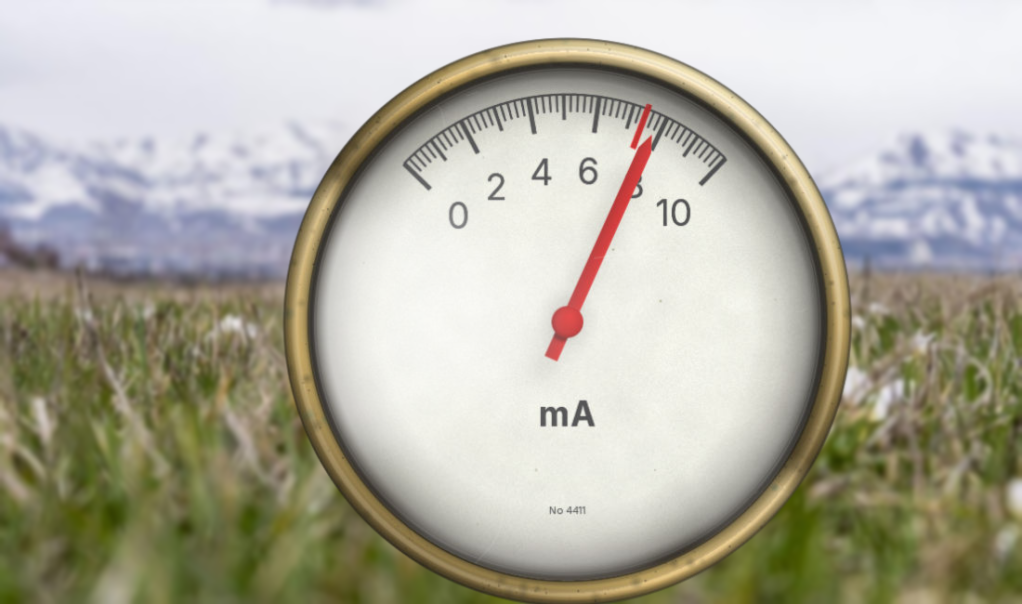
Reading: 7.8,mA
